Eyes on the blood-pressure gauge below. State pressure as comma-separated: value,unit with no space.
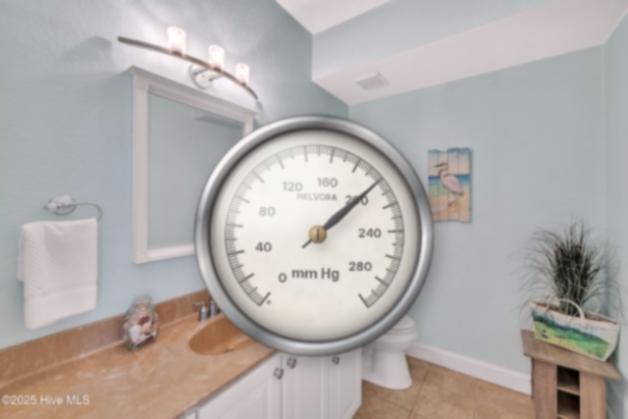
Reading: 200,mmHg
